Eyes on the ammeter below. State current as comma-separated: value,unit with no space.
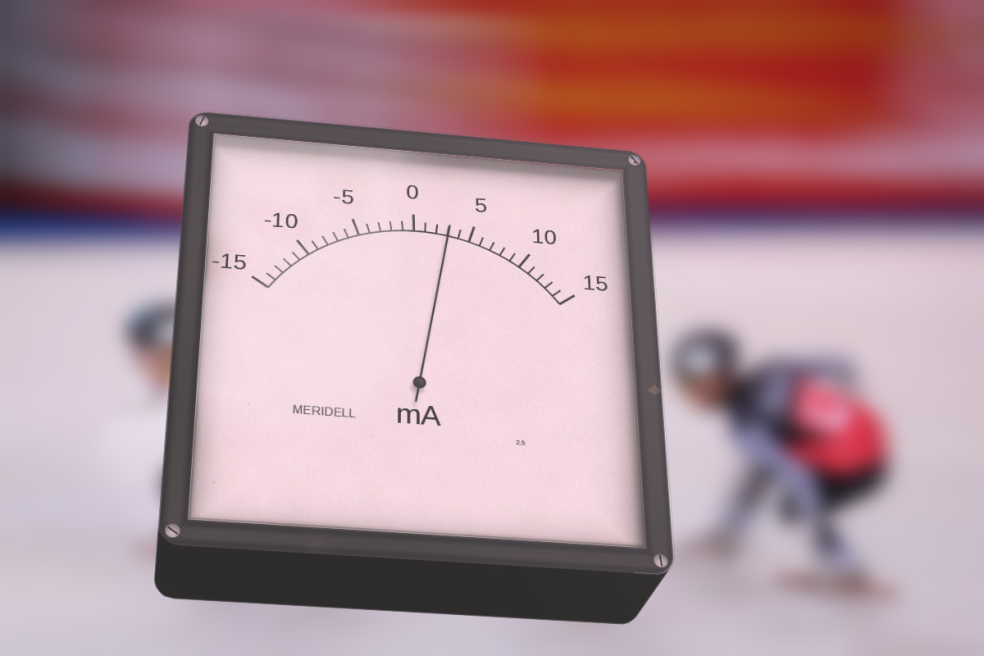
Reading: 3,mA
